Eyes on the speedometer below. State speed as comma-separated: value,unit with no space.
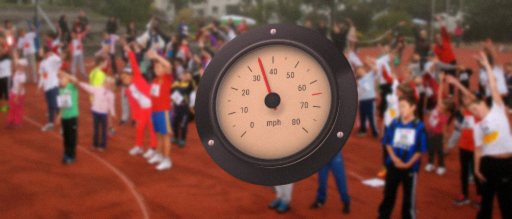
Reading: 35,mph
